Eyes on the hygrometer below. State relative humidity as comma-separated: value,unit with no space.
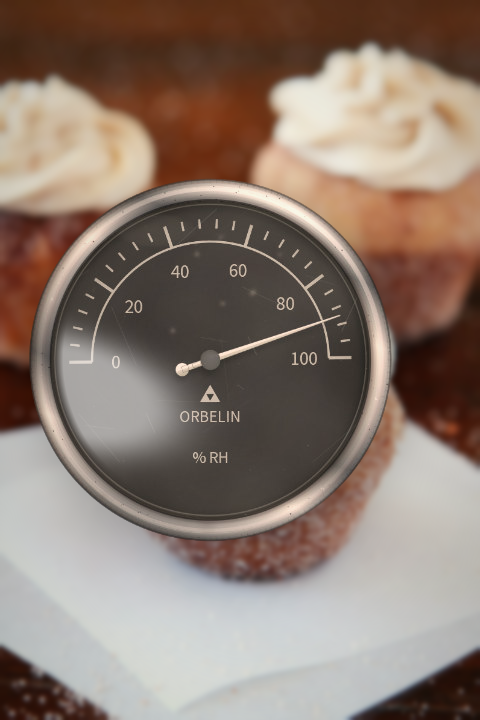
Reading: 90,%
